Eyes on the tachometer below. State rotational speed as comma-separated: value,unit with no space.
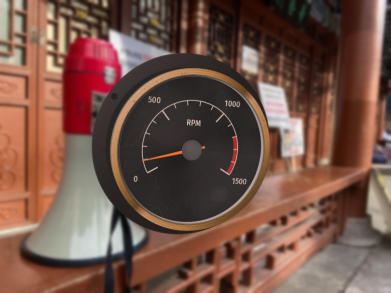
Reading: 100,rpm
